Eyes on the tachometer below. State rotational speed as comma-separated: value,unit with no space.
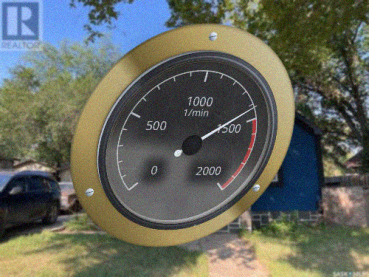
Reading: 1400,rpm
